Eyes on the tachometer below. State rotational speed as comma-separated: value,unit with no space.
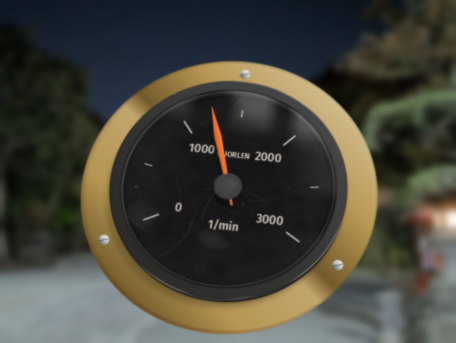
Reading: 1250,rpm
